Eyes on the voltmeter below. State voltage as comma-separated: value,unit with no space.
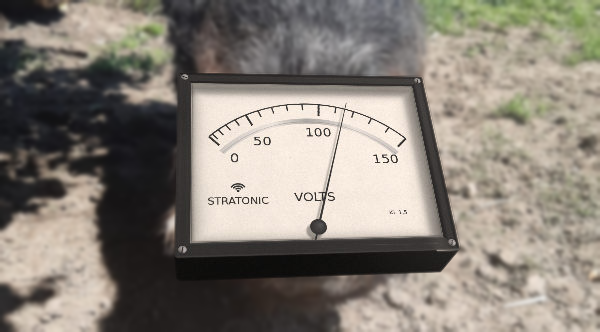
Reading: 115,V
